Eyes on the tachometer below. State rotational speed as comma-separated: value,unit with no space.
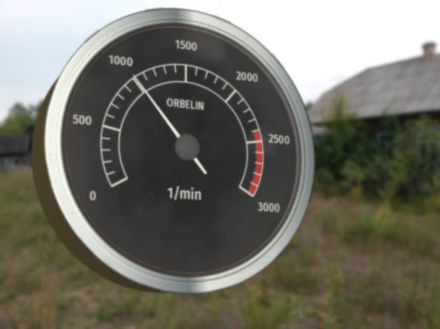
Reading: 1000,rpm
